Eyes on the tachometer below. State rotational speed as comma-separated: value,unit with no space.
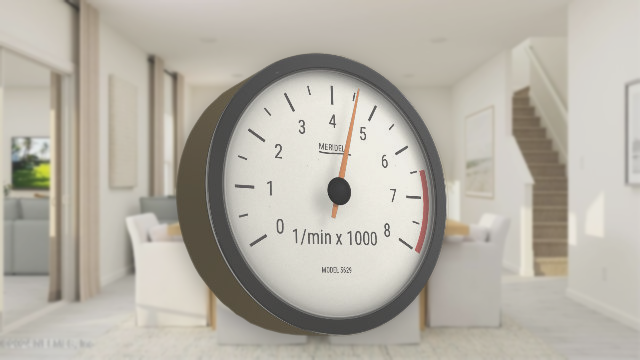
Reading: 4500,rpm
